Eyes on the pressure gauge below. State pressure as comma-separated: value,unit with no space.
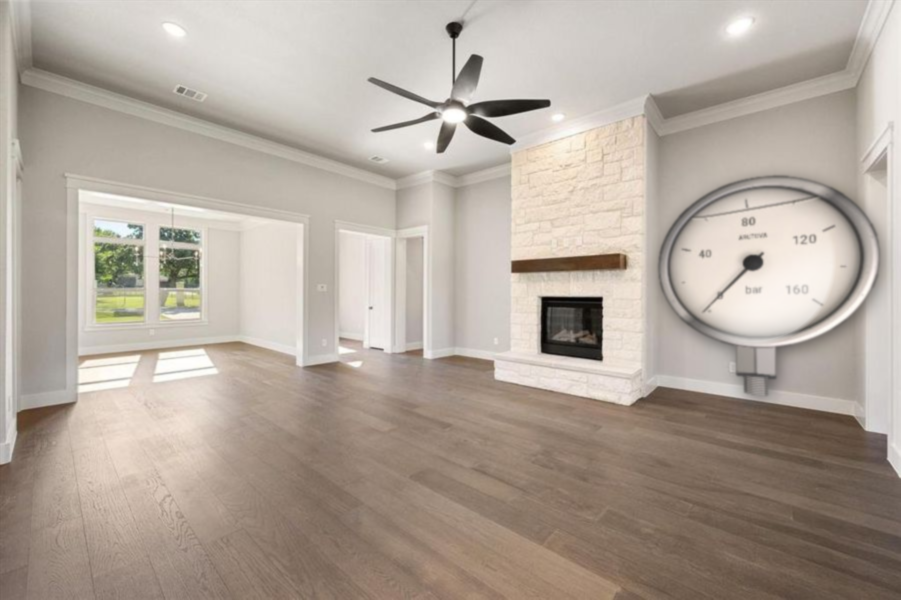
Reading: 0,bar
